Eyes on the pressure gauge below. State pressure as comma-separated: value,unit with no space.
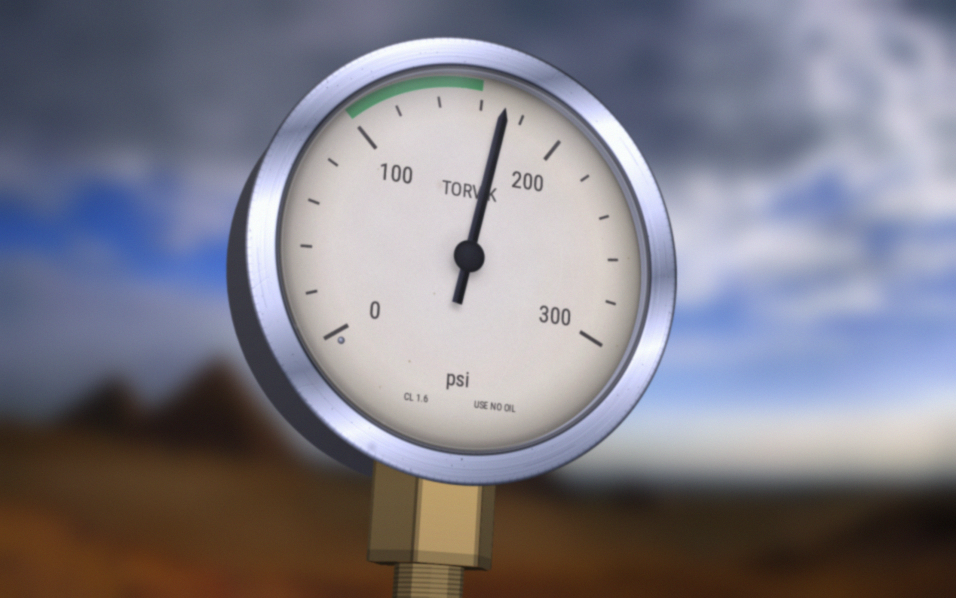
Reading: 170,psi
